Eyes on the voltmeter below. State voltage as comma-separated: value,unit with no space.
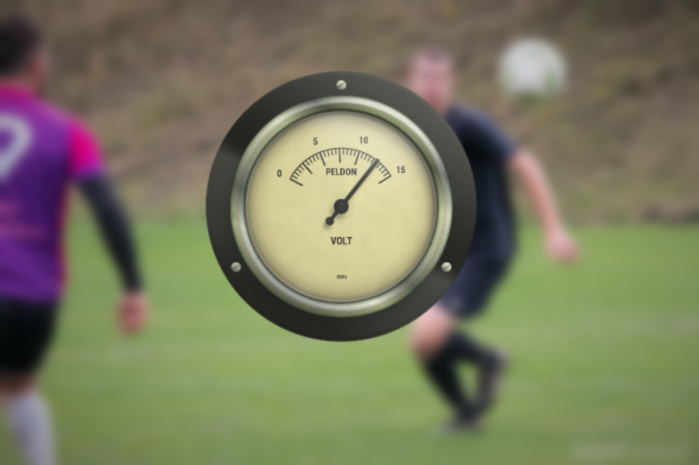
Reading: 12.5,V
